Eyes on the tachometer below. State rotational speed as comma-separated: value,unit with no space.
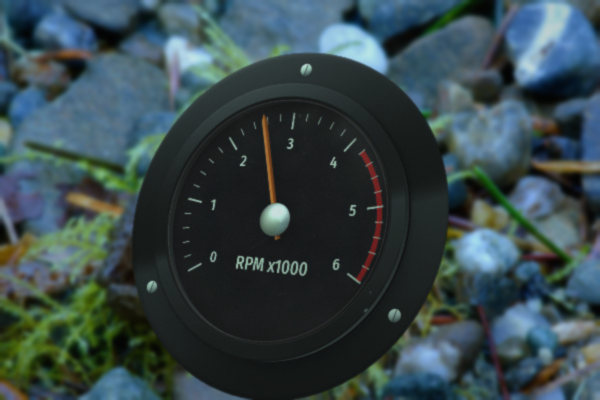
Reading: 2600,rpm
